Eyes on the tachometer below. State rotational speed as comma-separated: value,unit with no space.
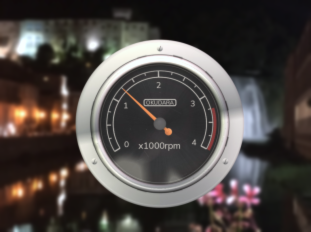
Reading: 1250,rpm
